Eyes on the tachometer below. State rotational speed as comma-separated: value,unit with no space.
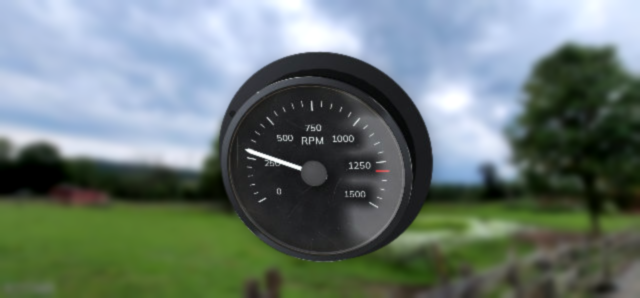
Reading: 300,rpm
